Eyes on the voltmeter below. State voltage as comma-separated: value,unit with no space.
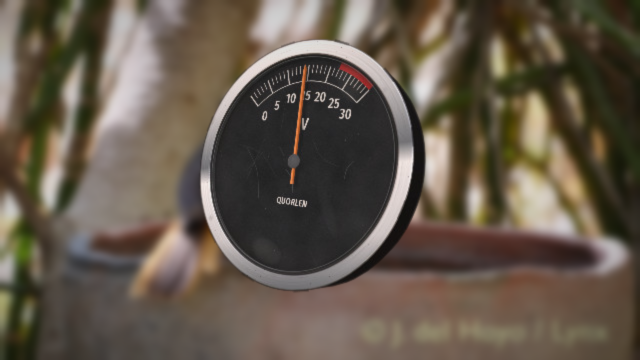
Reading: 15,V
